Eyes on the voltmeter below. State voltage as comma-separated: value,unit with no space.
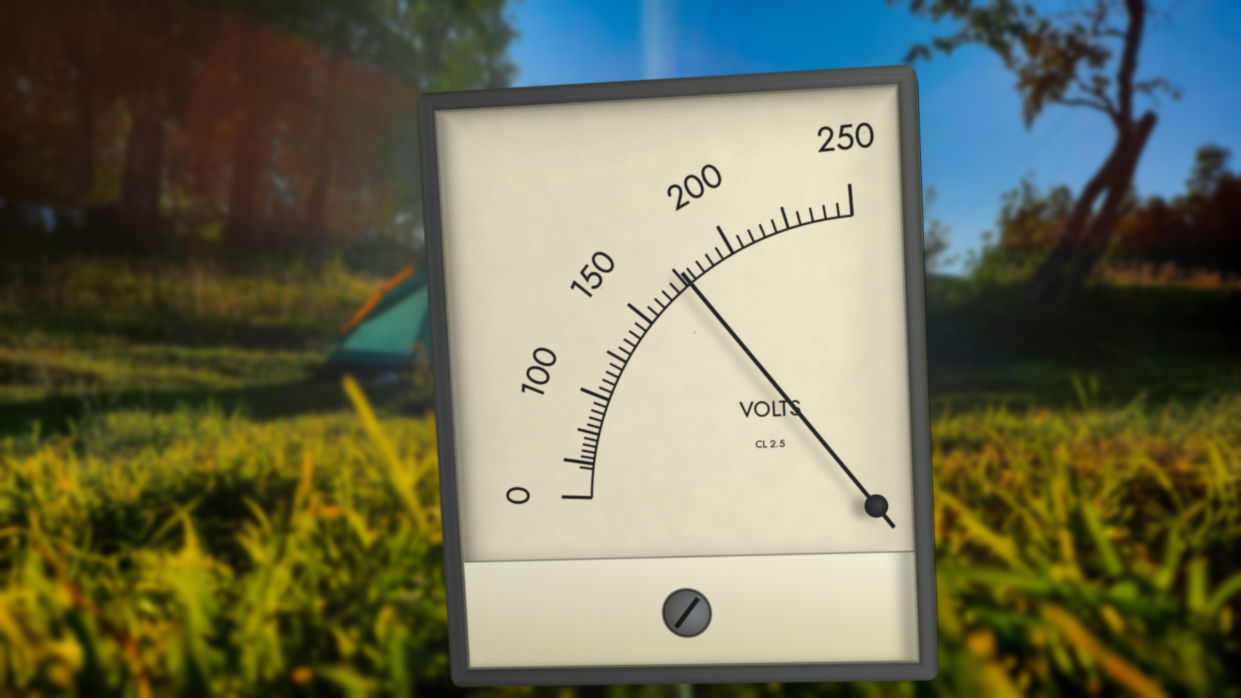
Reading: 177.5,V
